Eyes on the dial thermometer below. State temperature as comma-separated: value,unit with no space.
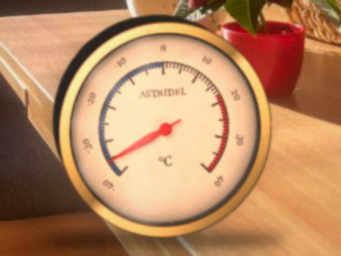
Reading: -35,°C
